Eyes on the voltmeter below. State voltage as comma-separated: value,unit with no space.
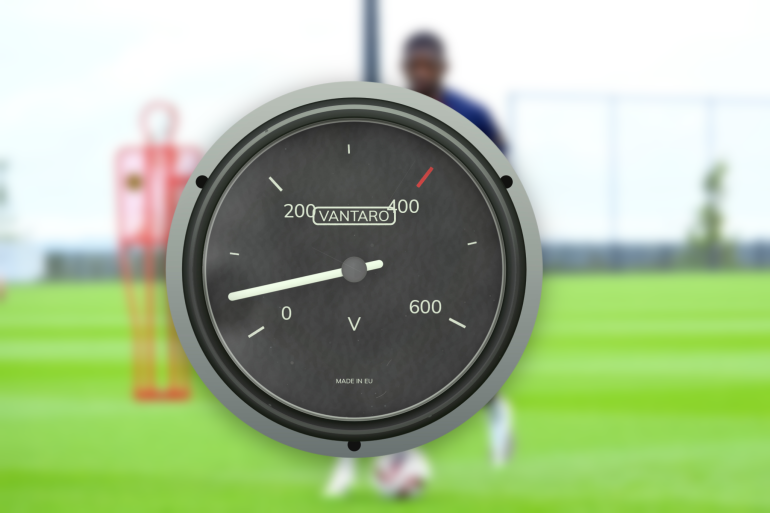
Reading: 50,V
